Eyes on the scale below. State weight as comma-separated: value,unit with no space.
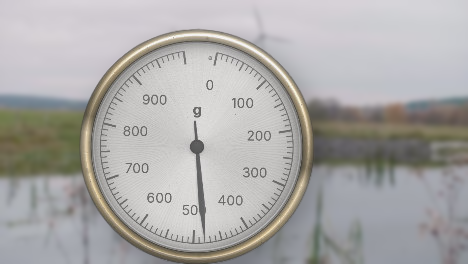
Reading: 480,g
